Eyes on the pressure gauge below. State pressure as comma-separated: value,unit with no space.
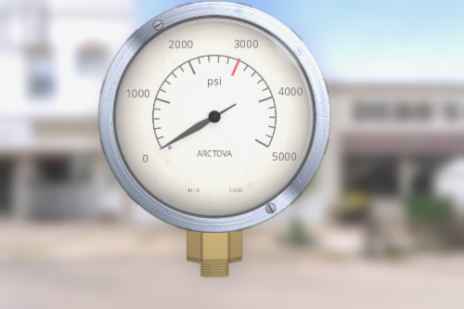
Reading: 0,psi
